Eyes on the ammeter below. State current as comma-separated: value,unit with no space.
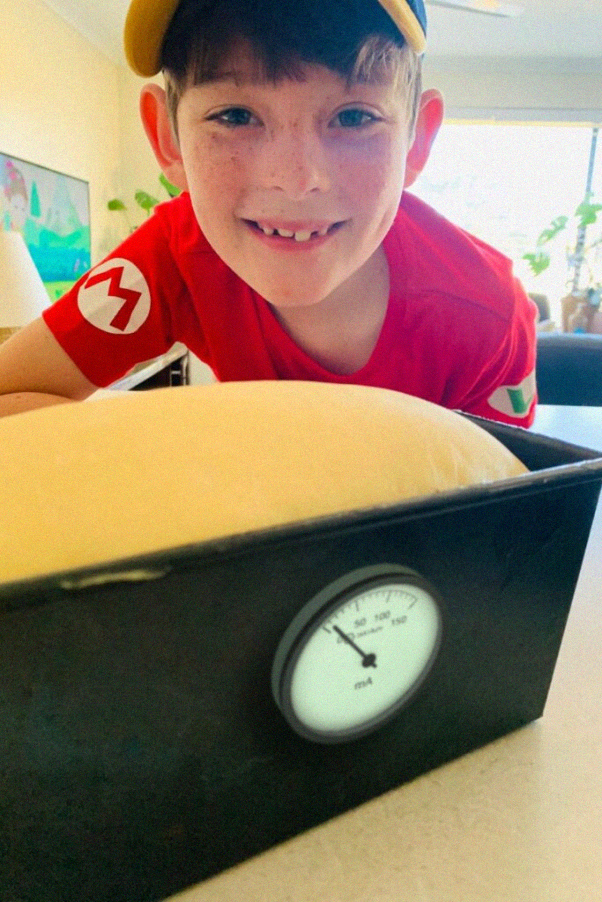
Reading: 10,mA
